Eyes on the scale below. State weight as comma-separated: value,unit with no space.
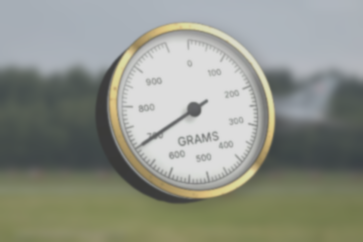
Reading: 700,g
